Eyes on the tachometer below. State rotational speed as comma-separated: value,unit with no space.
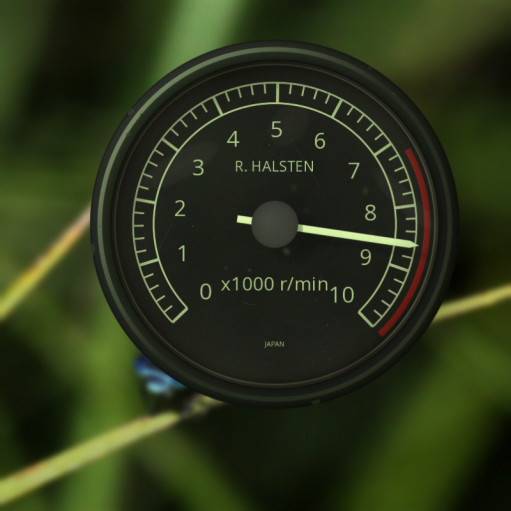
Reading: 8600,rpm
